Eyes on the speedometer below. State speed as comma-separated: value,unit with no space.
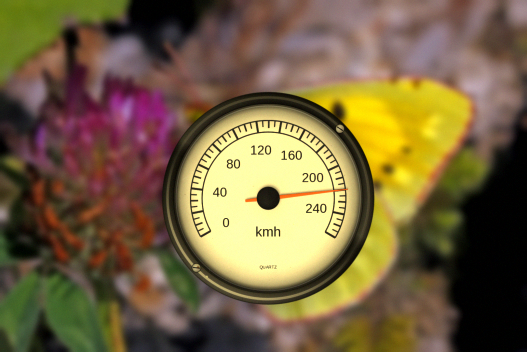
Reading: 220,km/h
